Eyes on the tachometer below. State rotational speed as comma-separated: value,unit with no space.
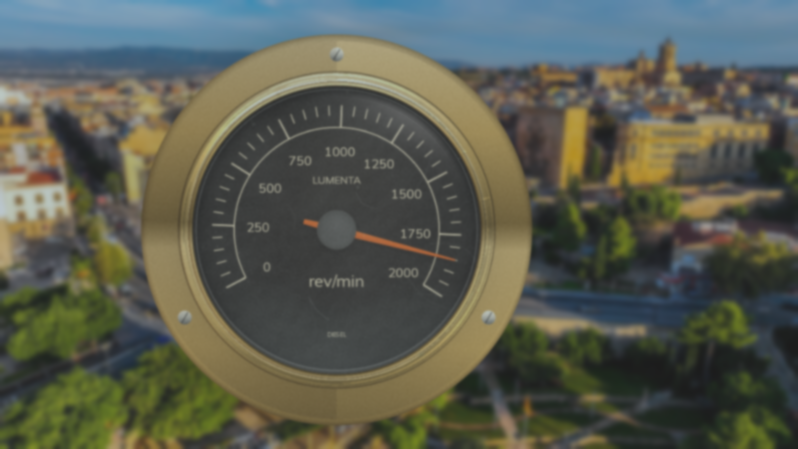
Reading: 1850,rpm
